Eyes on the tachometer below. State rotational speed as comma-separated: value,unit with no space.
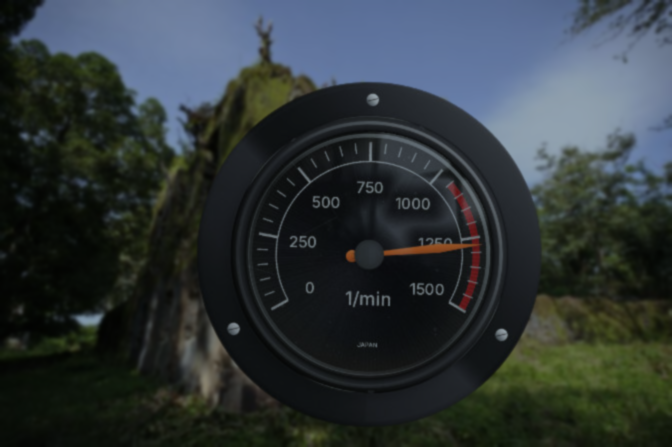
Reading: 1275,rpm
